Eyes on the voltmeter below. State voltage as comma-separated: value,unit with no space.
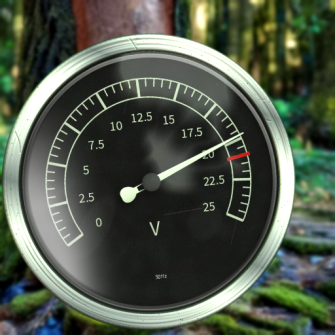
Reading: 19.75,V
